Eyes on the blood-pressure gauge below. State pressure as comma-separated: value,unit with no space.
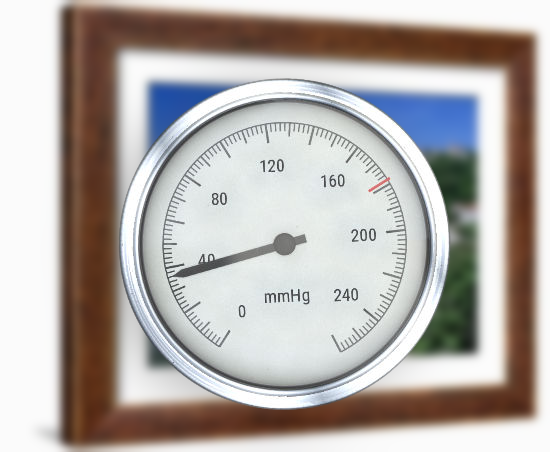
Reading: 36,mmHg
